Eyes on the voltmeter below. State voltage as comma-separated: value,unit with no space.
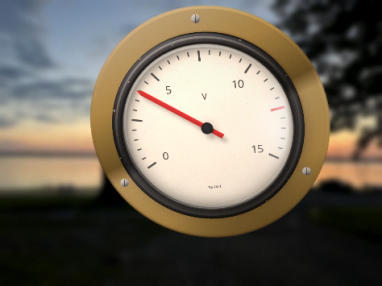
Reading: 4,V
